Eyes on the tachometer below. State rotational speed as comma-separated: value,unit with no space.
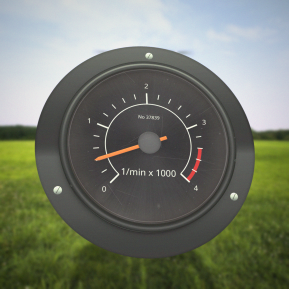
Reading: 400,rpm
